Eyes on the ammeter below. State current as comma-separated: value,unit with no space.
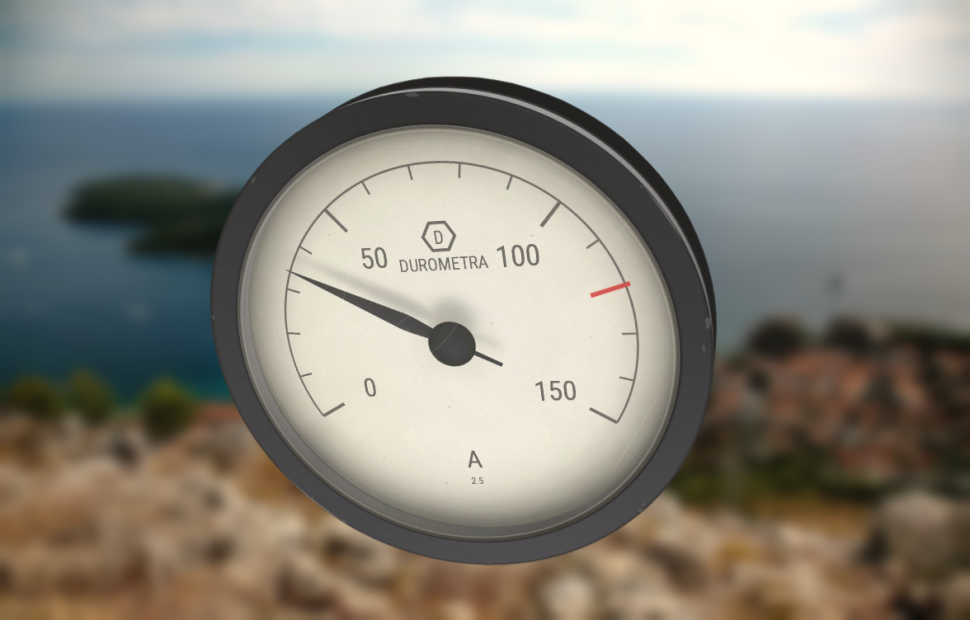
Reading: 35,A
